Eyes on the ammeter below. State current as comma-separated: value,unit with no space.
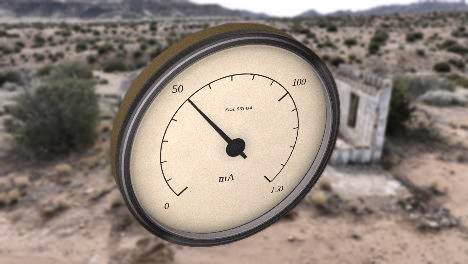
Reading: 50,mA
